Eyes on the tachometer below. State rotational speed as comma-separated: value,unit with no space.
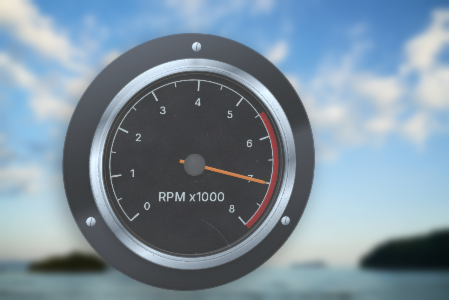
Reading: 7000,rpm
